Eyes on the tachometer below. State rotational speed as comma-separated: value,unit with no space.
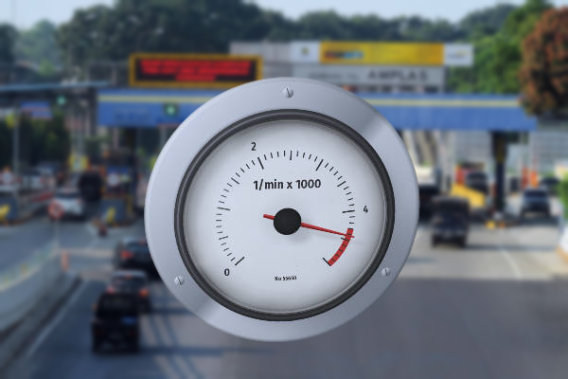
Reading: 4400,rpm
